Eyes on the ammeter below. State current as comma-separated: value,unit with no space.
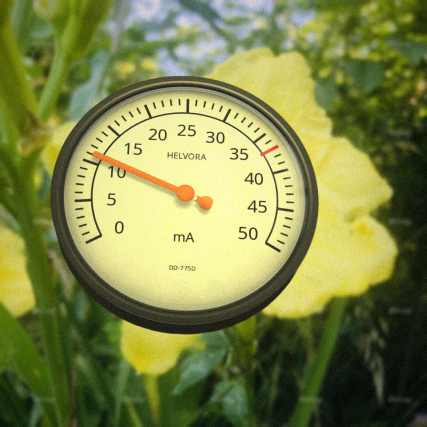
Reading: 11,mA
